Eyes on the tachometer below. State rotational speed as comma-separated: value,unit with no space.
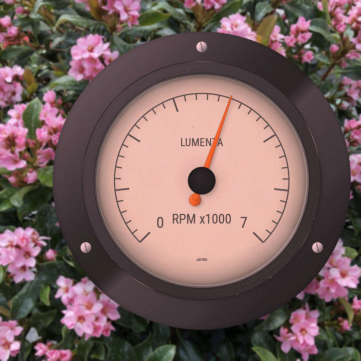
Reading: 4000,rpm
